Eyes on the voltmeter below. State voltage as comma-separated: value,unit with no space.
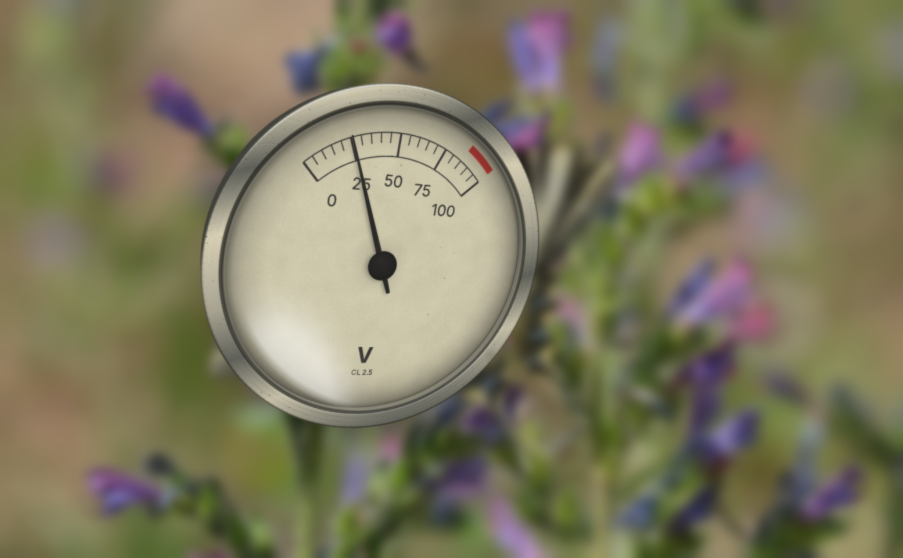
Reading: 25,V
